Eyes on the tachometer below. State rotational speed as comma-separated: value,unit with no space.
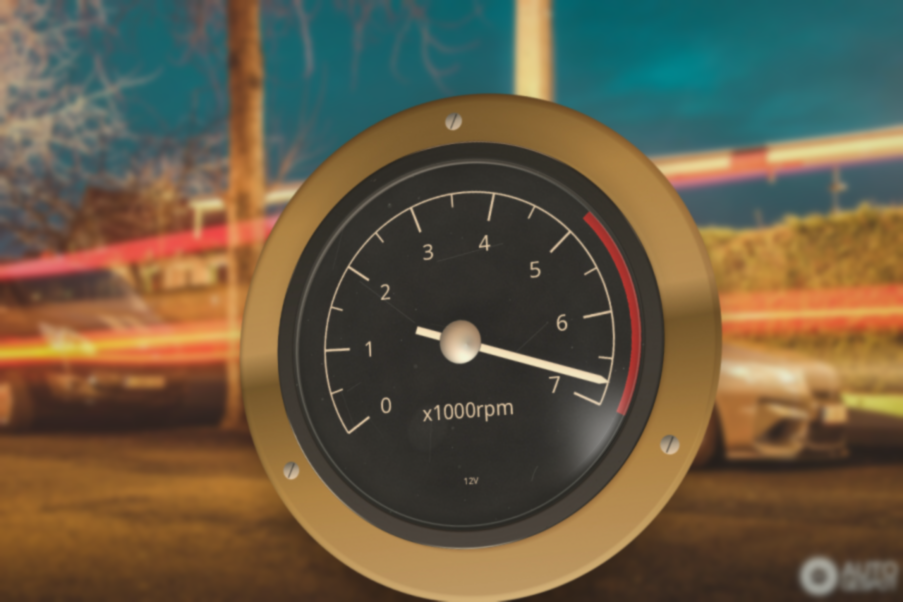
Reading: 6750,rpm
